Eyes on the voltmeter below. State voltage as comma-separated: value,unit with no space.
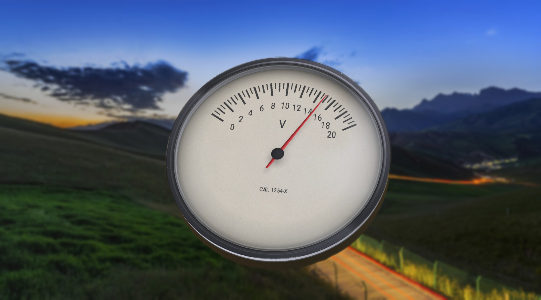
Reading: 15,V
